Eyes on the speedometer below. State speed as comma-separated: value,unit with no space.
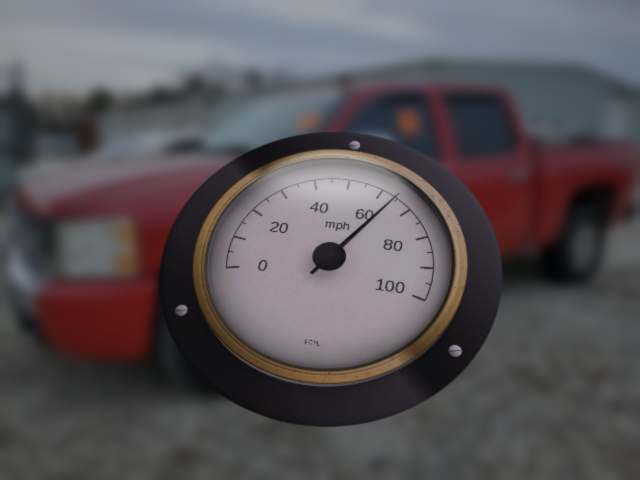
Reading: 65,mph
